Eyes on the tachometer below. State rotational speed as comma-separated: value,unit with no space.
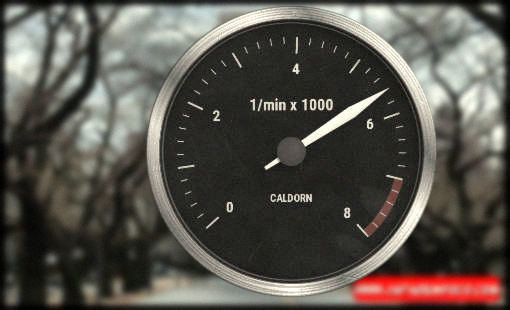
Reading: 5600,rpm
